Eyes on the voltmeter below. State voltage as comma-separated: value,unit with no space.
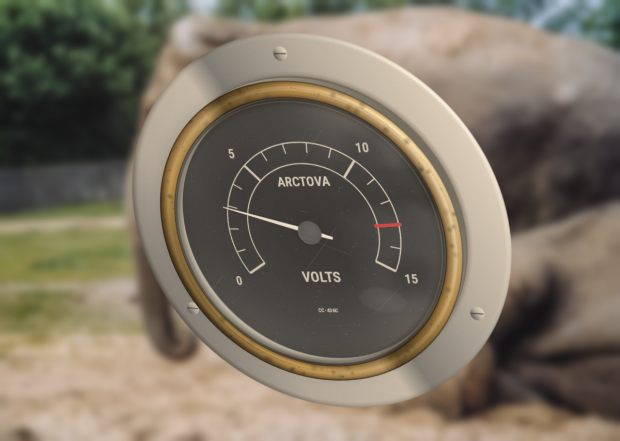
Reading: 3,V
